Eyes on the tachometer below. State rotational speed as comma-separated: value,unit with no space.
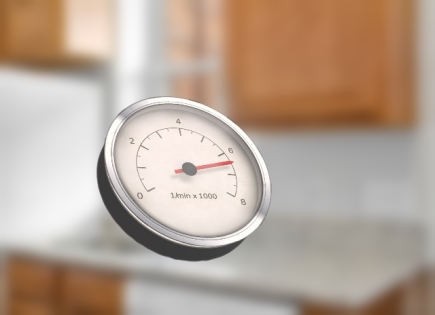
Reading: 6500,rpm
